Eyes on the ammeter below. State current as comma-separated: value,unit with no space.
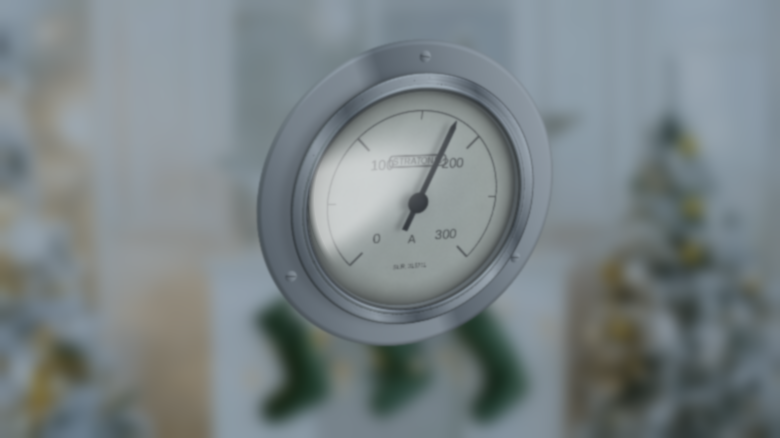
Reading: 175,A
